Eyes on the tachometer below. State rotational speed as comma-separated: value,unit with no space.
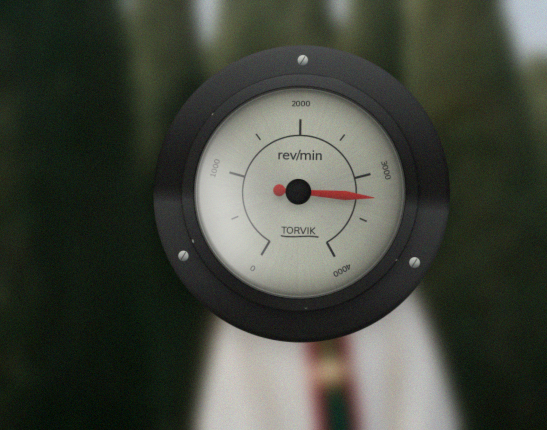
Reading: 3250,rpm
